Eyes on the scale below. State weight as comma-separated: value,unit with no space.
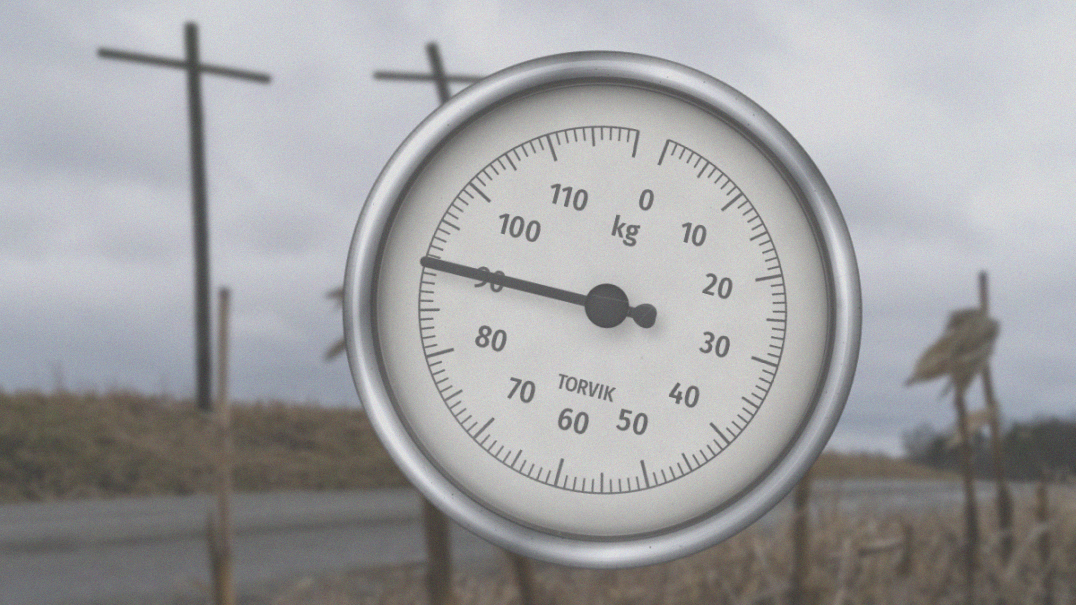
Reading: 90,kg
